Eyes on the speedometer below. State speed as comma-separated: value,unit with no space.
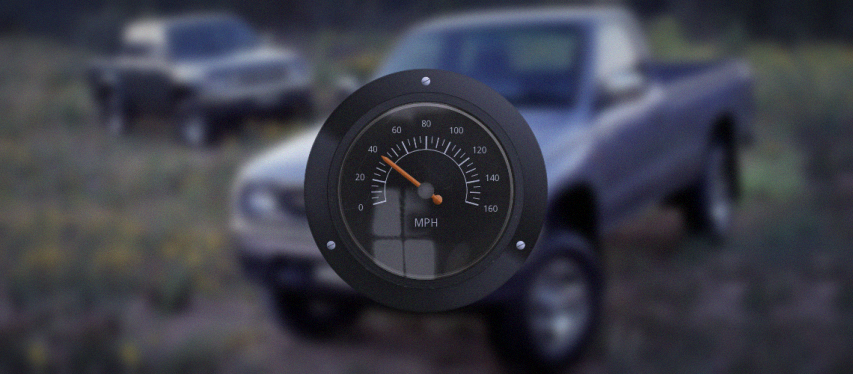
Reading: 40,mph
